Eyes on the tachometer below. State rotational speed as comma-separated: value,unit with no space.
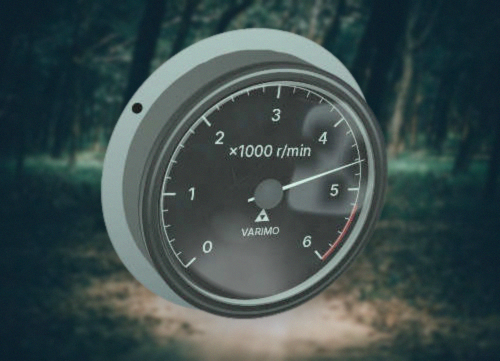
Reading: 4600,rpm
